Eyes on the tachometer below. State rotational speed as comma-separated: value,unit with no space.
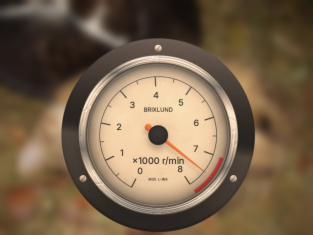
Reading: 7500,rpm
